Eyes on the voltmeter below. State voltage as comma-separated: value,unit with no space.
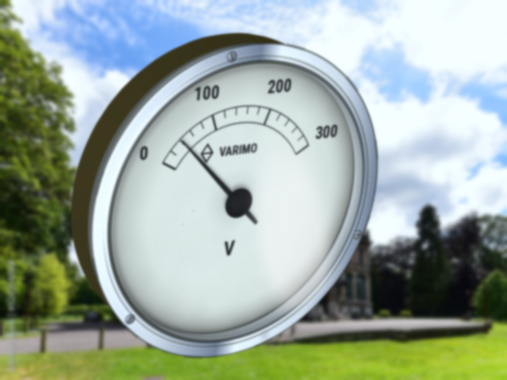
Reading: 40,V
